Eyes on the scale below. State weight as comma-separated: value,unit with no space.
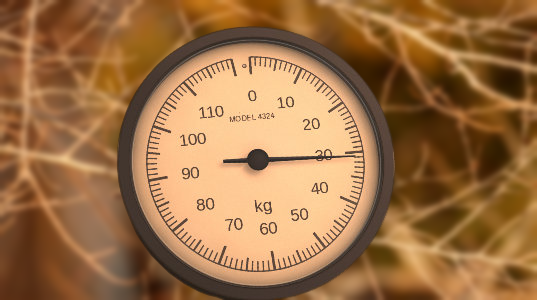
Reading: 31,kg
